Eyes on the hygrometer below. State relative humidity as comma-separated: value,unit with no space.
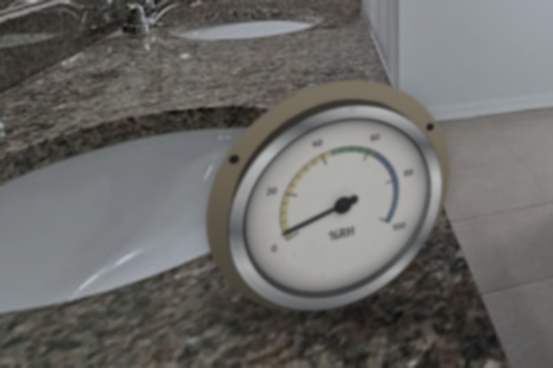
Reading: 4,%
